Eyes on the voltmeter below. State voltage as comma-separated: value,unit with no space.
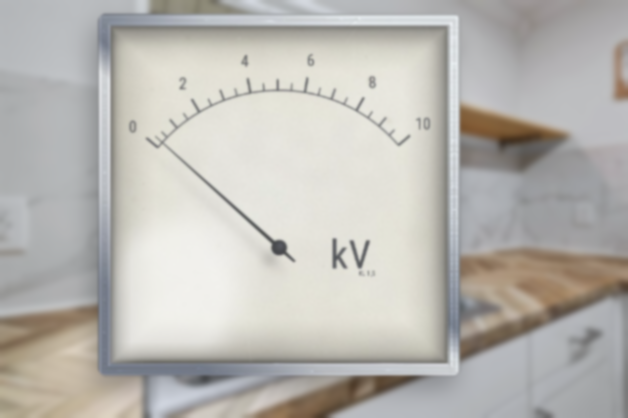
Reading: 0.25,kV
